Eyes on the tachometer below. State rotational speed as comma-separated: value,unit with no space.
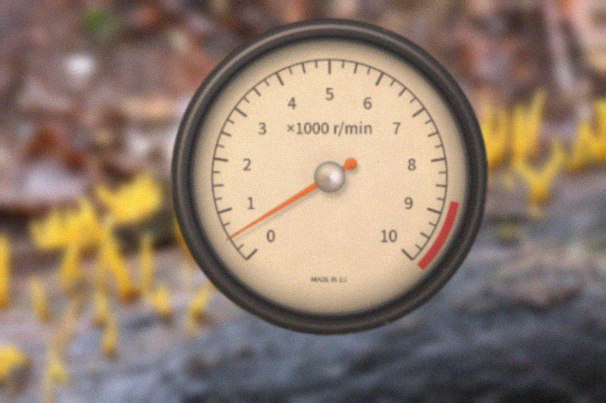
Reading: 500,rpm
